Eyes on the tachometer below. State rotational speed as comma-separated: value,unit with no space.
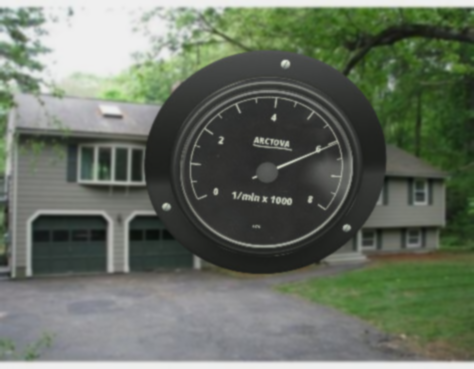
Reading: 6000,rpm
